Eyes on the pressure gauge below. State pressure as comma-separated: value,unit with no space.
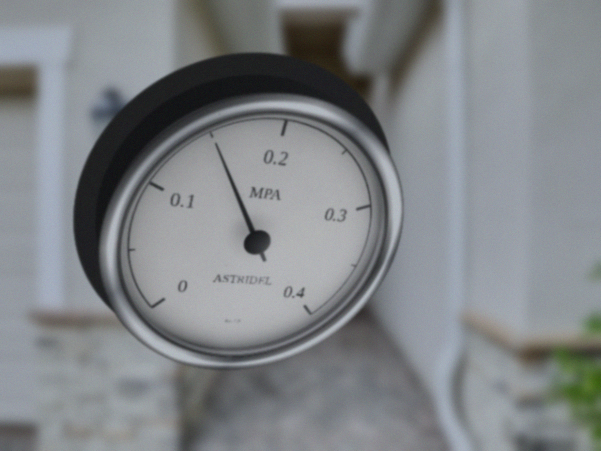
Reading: 0.15,MPa
